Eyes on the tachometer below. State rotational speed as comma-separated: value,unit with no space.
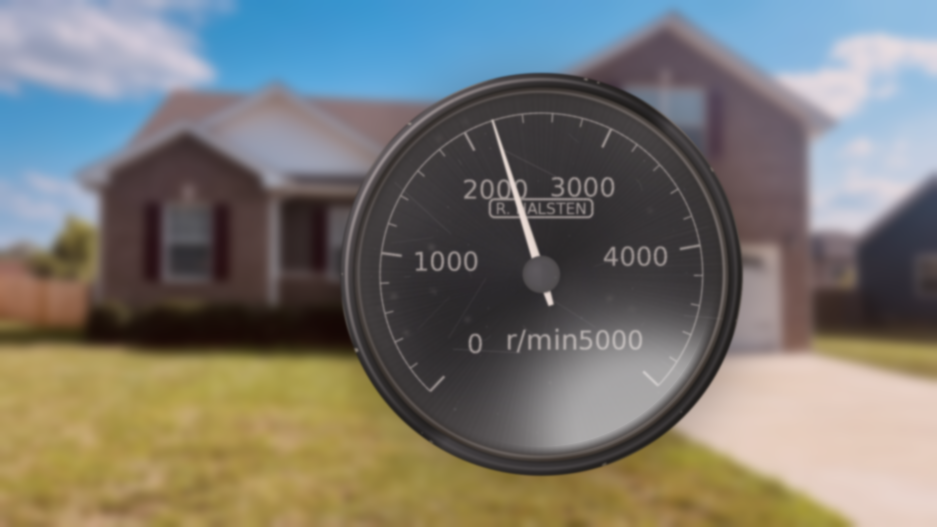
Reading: 2200,rpm
